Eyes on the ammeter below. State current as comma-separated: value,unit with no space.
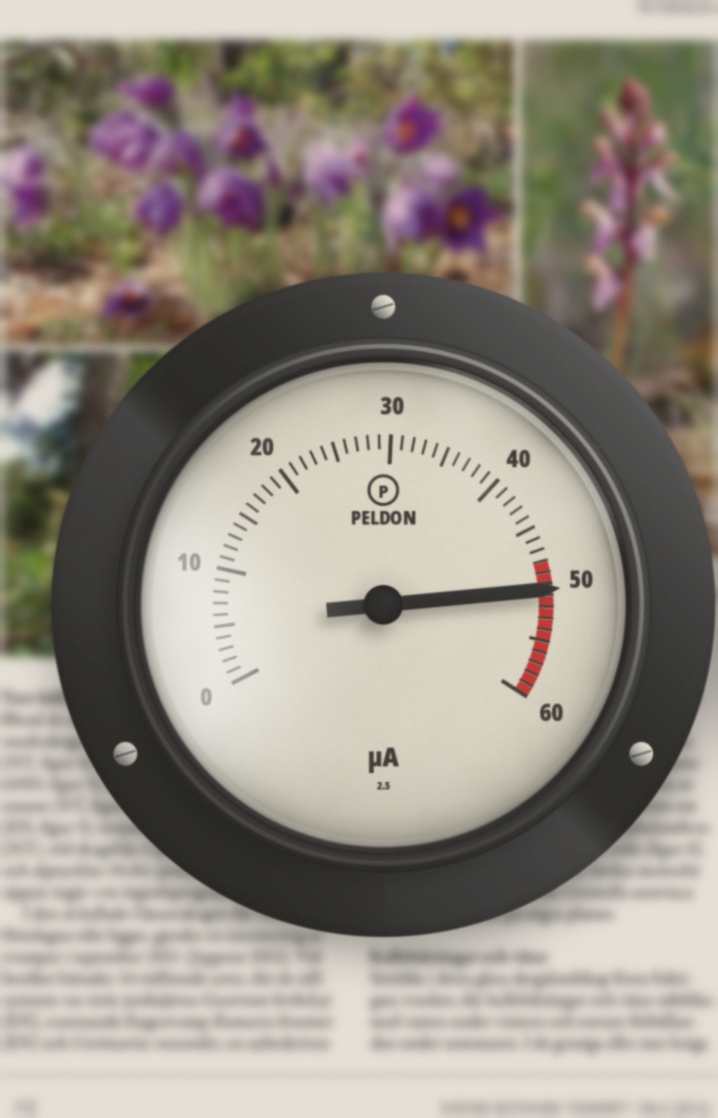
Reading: 50.5,µA
